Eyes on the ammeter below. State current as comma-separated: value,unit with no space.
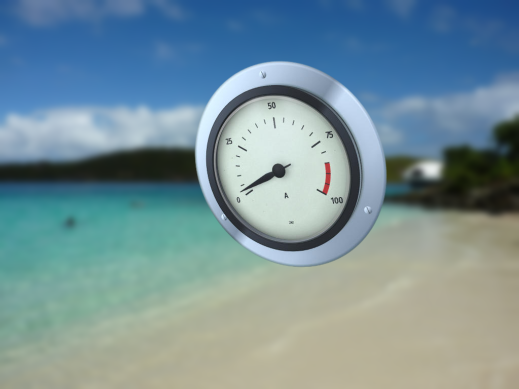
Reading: 2.5,A
